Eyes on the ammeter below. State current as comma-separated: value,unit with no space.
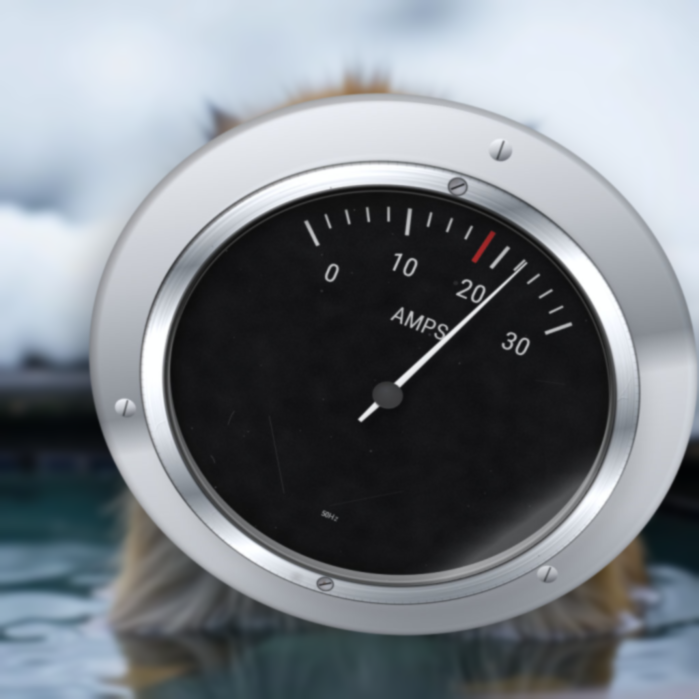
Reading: 22,A
